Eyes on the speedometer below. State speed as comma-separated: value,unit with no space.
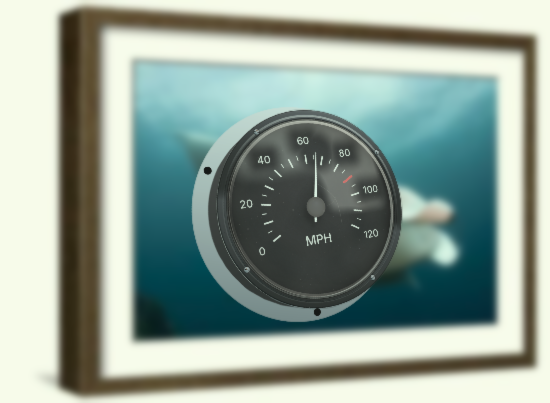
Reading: 65,mph
